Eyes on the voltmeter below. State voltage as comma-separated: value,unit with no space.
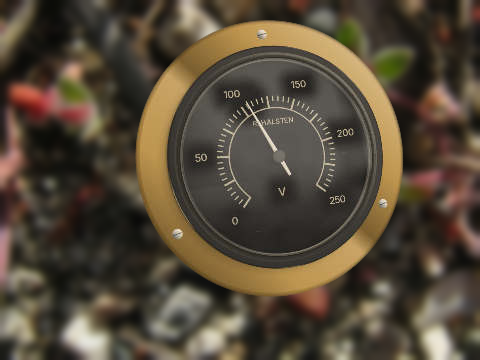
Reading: 105,V
